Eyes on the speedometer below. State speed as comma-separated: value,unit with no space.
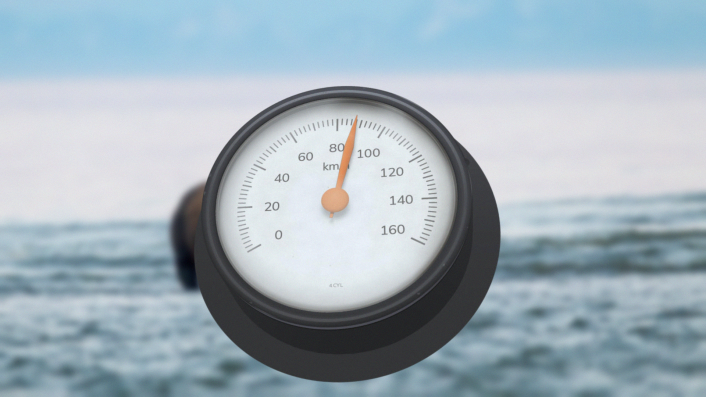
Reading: 88,km/h
